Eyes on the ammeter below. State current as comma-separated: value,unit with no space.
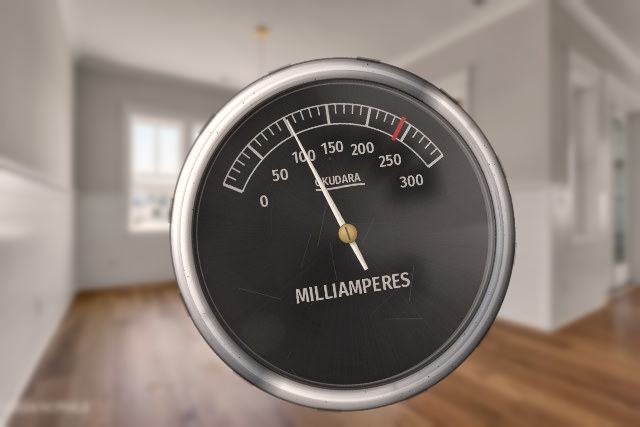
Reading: 100,mA
